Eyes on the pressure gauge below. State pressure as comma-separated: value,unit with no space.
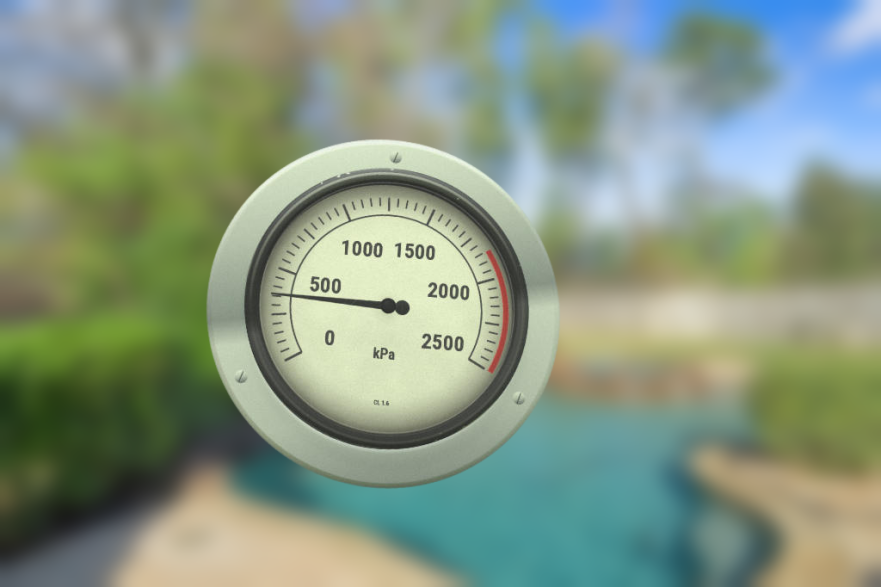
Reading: 350,kPa
